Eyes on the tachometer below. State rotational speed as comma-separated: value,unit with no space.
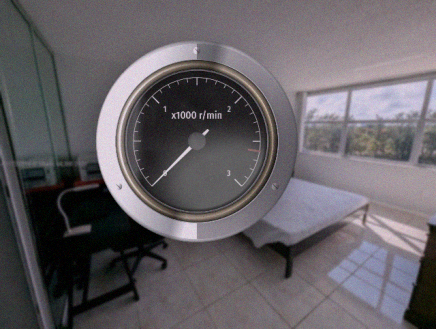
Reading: 0,rpm
